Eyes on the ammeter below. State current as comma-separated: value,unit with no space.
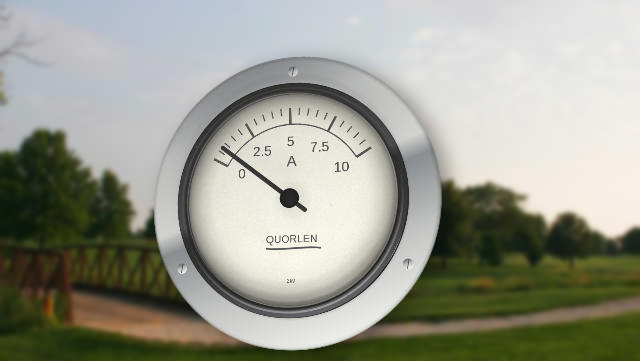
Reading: 0.75,A
